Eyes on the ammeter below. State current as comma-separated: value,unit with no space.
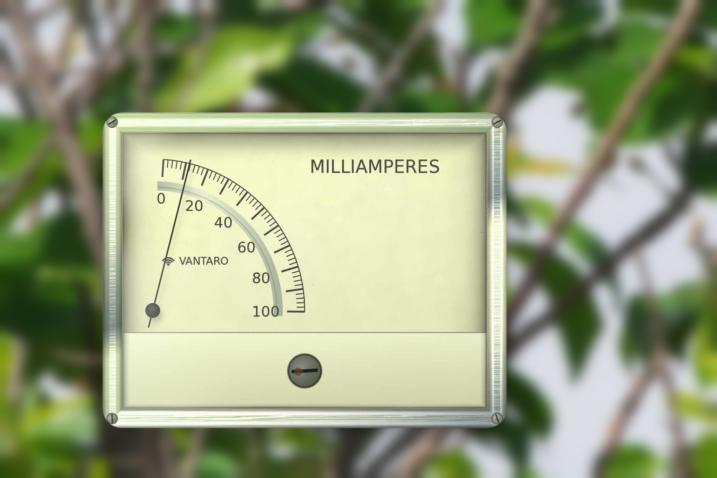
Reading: 12,mA
